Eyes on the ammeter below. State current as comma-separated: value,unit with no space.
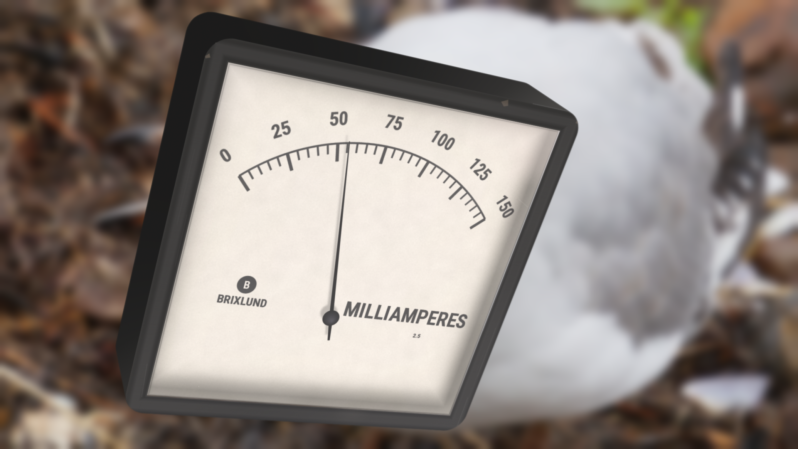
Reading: 55,mA
